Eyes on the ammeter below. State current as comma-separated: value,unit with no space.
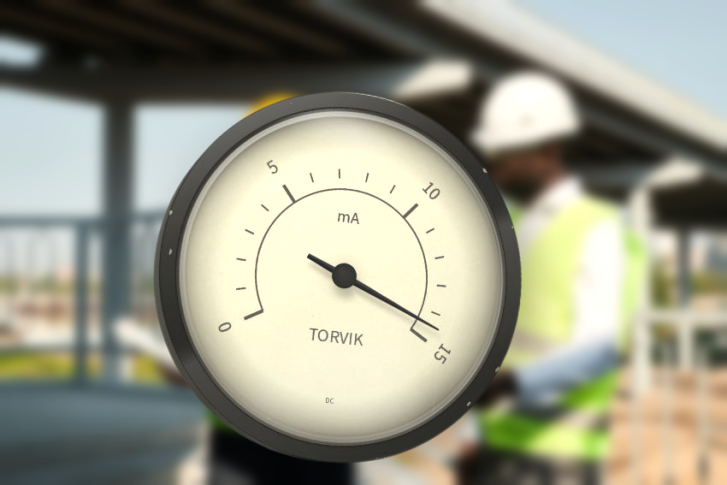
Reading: 14.5,mA
